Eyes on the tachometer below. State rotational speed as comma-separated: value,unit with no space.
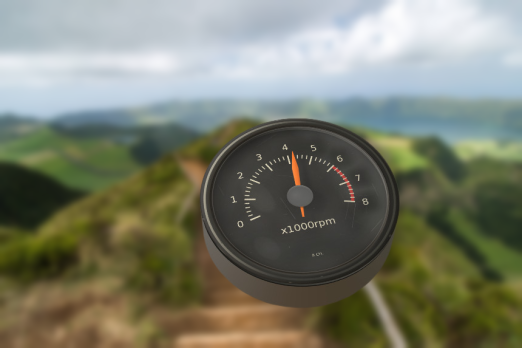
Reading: 4200,rpm
